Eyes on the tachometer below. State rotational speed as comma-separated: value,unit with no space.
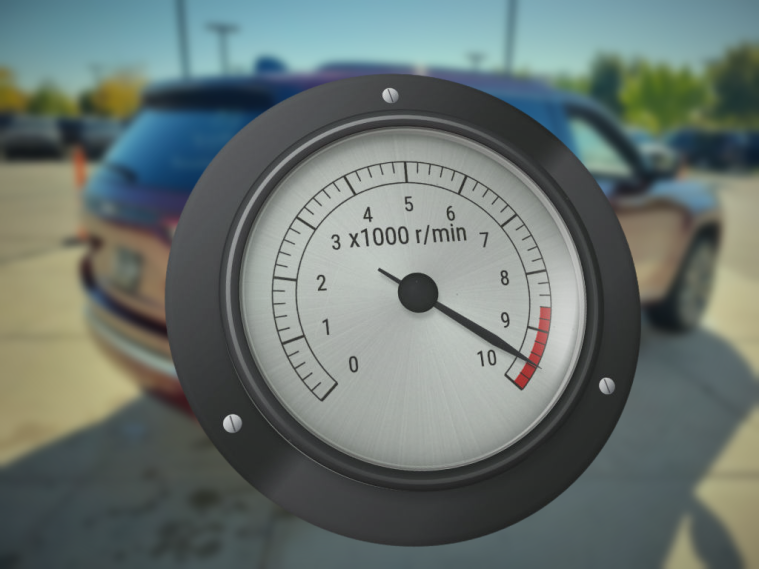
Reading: 9600,rpm
